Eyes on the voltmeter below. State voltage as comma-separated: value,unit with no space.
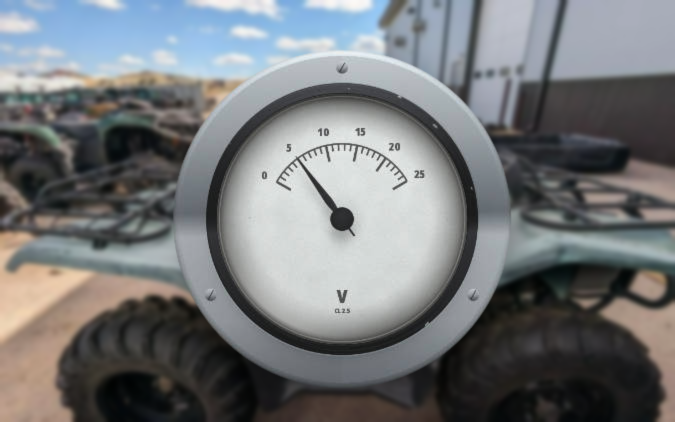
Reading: 5,V
